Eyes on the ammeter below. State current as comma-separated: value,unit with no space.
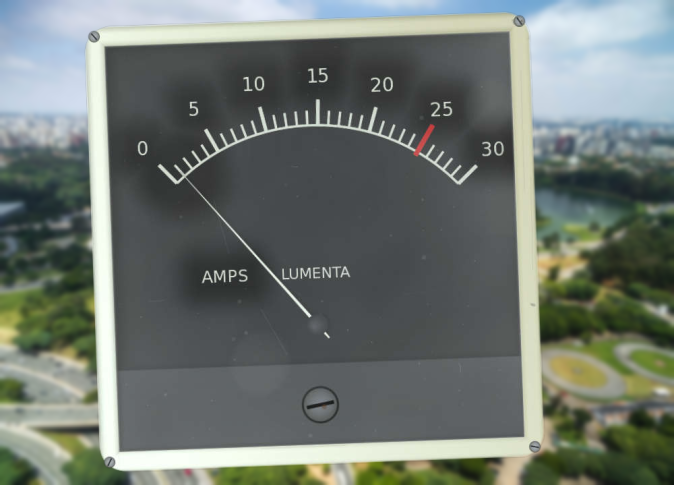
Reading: 1,A
